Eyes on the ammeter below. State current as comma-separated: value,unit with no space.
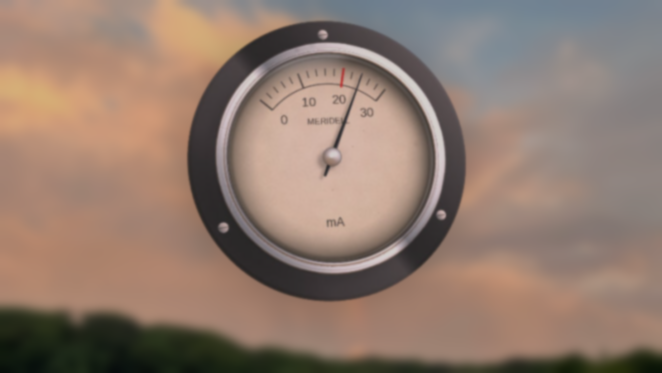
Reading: 24,mA
